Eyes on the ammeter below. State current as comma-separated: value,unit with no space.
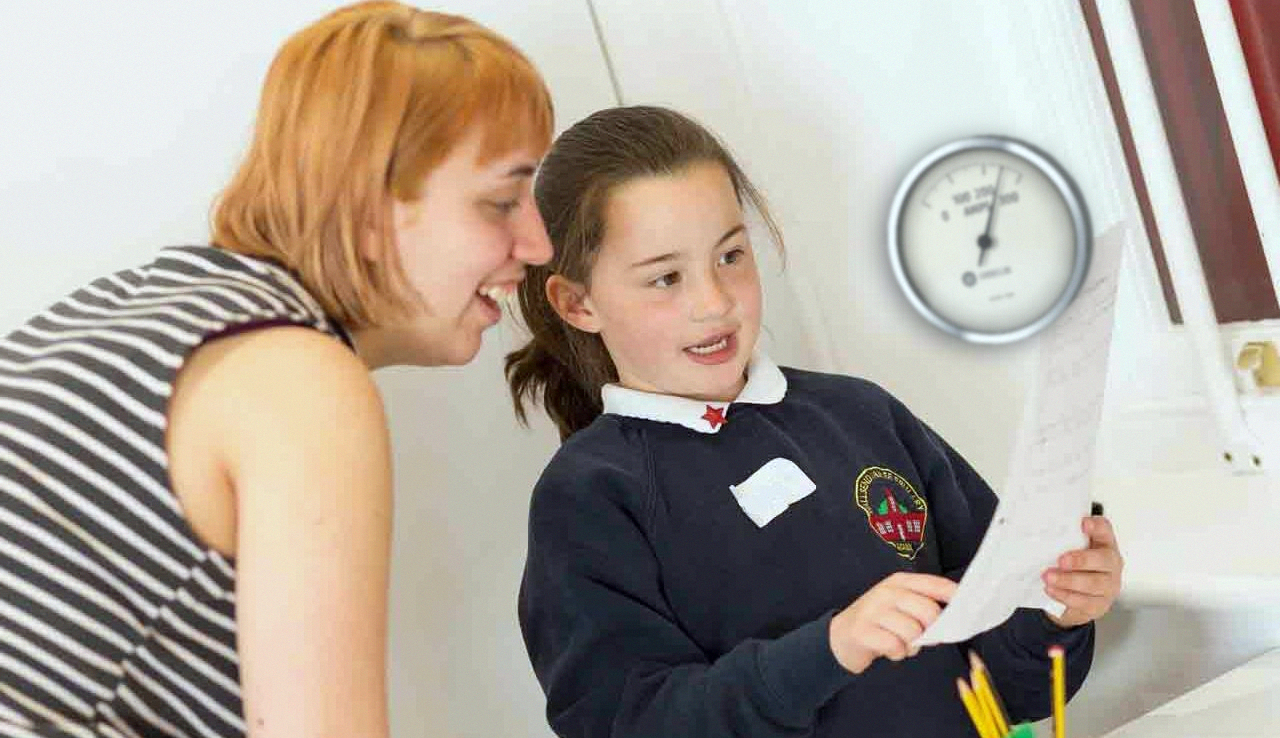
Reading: 250,A
